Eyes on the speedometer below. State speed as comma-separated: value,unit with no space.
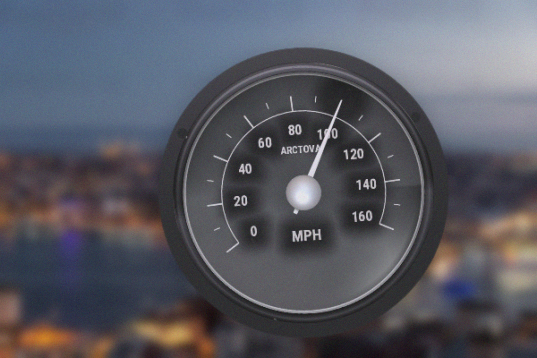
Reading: 100,mph
